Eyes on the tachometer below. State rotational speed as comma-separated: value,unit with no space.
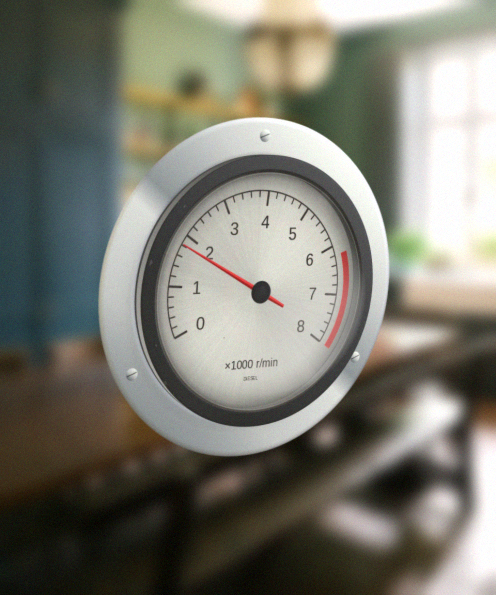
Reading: 1800,rpm
